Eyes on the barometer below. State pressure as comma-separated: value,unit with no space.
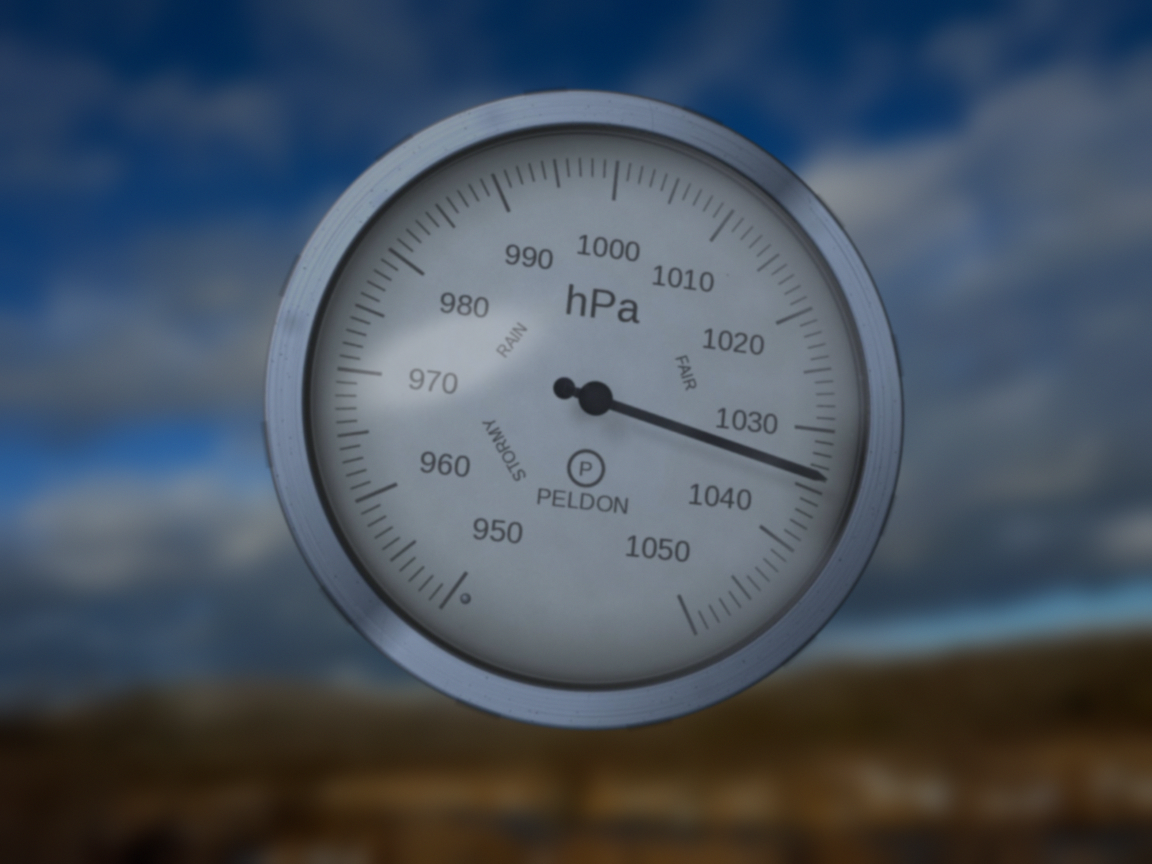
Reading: 1034,hPa
